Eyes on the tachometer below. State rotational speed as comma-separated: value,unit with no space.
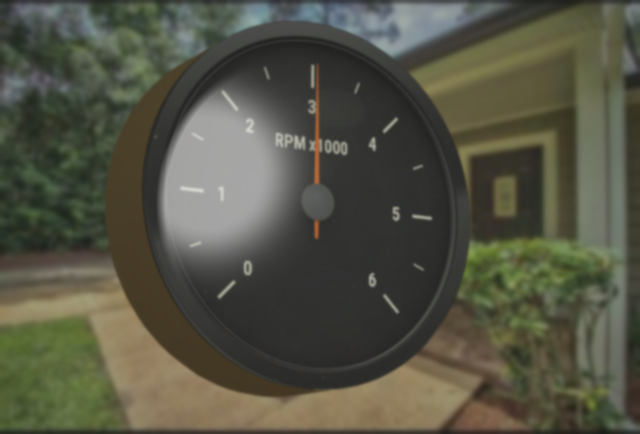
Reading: 3000,rpm
